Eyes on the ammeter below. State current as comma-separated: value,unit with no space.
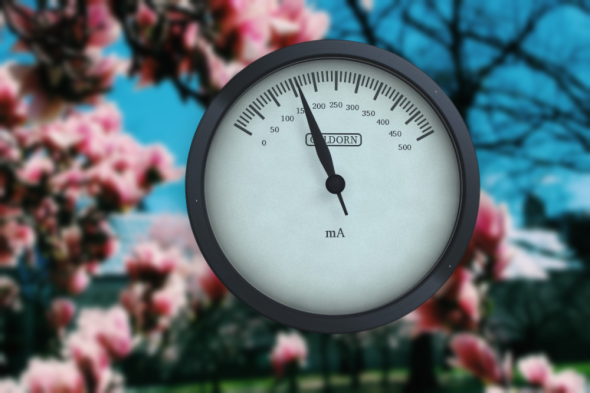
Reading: 160,mA
